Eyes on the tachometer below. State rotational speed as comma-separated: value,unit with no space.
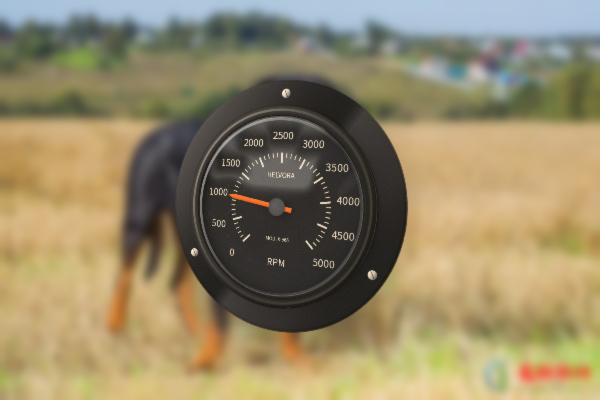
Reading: 1000,rpm
